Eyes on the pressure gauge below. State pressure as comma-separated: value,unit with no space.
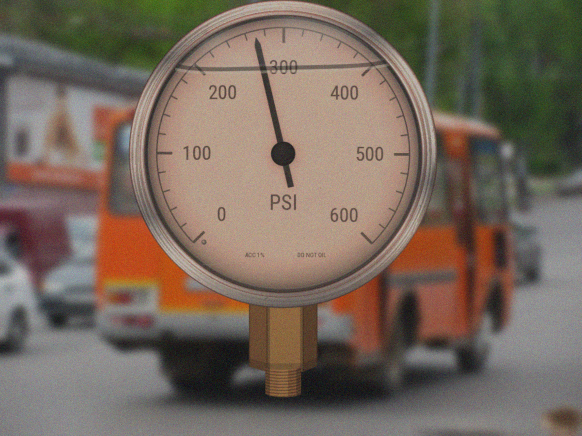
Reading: 270,psi
